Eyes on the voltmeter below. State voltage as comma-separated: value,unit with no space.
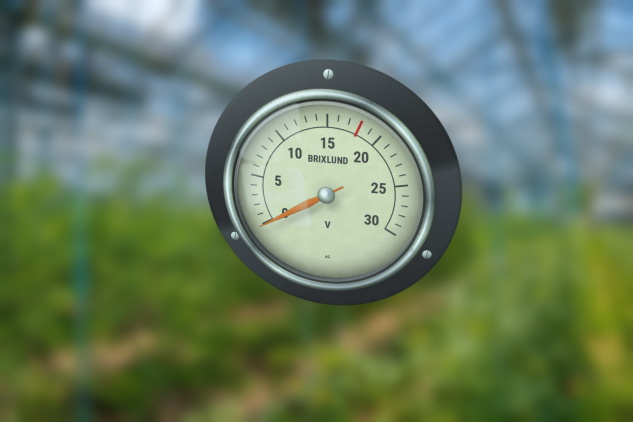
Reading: 0,V
